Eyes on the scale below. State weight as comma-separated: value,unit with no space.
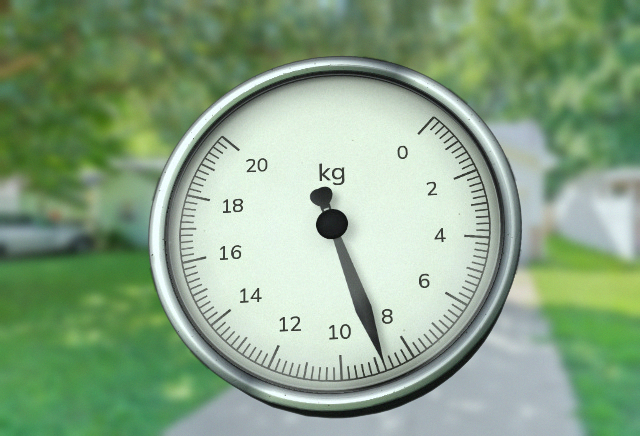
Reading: 8.8,kg
